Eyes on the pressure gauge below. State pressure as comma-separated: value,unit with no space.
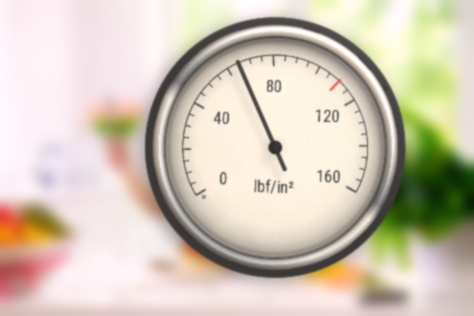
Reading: 65,psi
